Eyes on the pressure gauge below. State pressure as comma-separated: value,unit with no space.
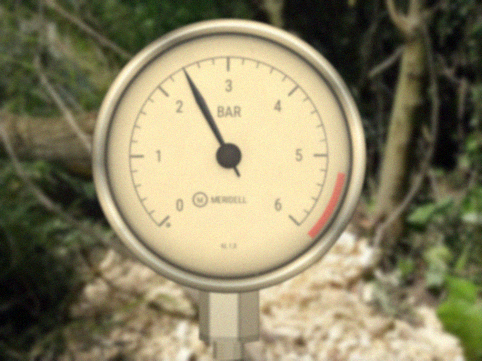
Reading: 2.4,bar
